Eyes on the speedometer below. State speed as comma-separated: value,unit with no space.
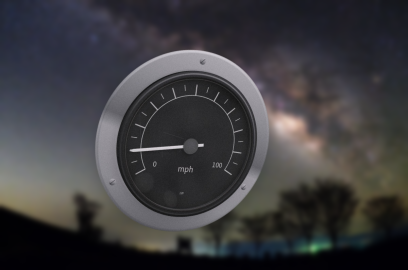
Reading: 10,mph
